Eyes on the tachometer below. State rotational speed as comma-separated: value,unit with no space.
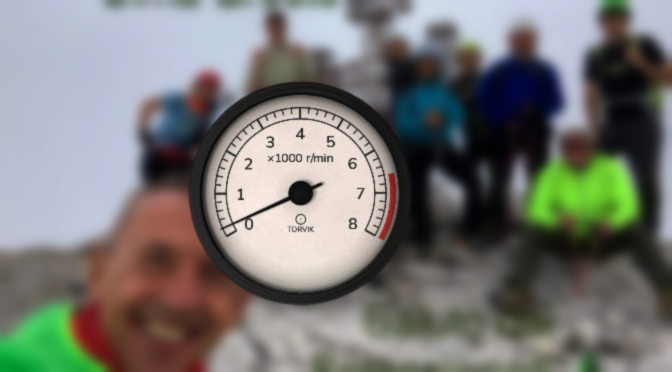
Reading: 200,rpm
